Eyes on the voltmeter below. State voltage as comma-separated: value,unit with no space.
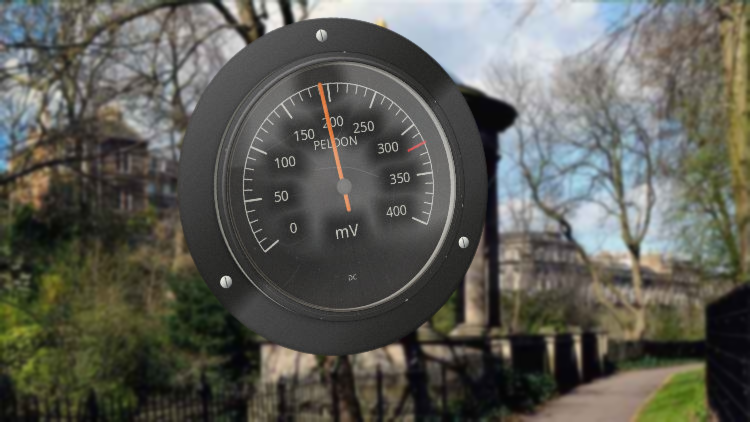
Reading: 190,mV
